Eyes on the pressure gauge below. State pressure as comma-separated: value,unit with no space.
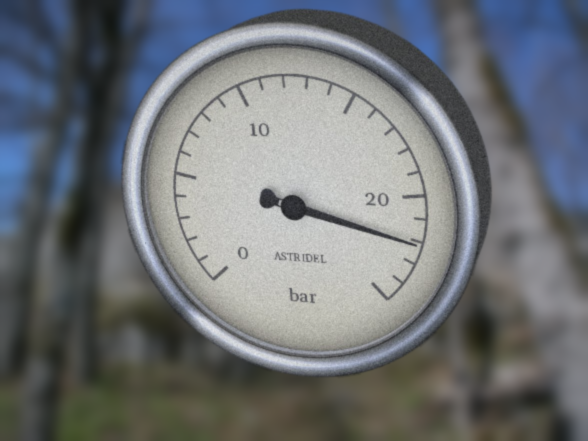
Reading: 22,bar
